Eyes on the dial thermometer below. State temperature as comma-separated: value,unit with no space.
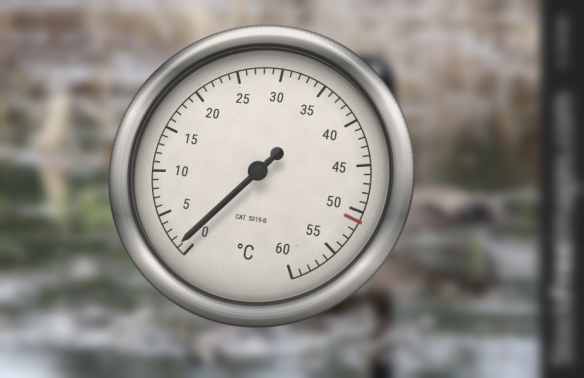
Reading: 1,°C
